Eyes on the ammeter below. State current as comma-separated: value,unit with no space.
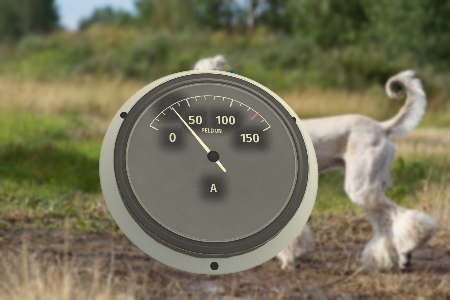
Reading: 30,A
